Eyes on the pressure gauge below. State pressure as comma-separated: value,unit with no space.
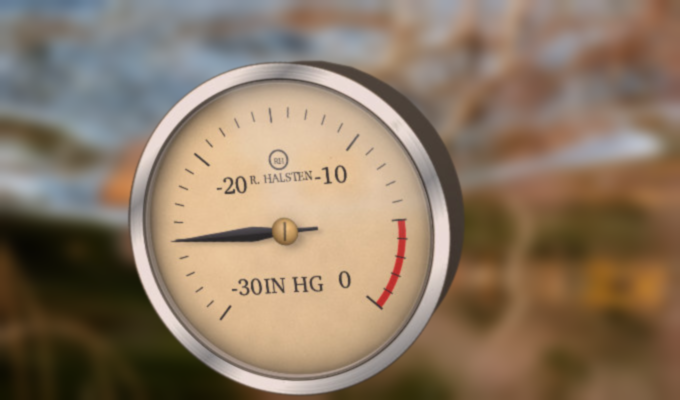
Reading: -25,inHg
